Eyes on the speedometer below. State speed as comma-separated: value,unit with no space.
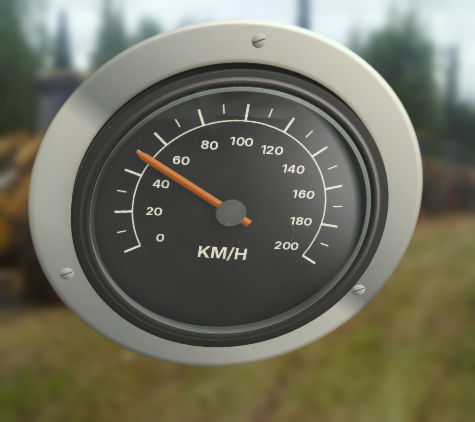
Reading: 50,km/h
